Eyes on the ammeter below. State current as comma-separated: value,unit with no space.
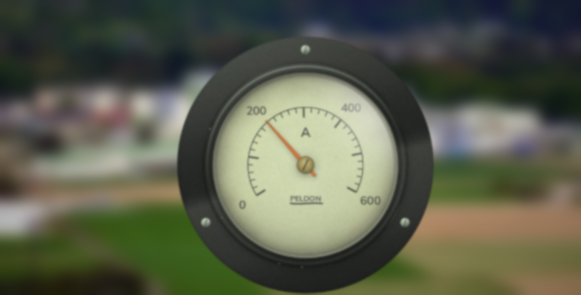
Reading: 200,A
